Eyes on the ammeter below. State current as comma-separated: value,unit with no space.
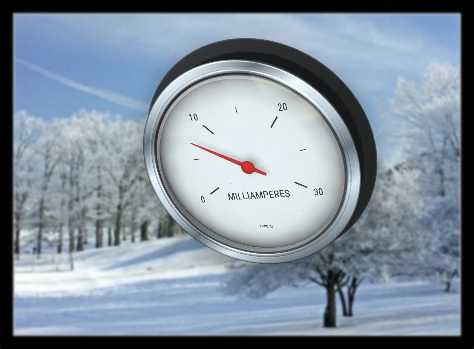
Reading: 7.5,mA
